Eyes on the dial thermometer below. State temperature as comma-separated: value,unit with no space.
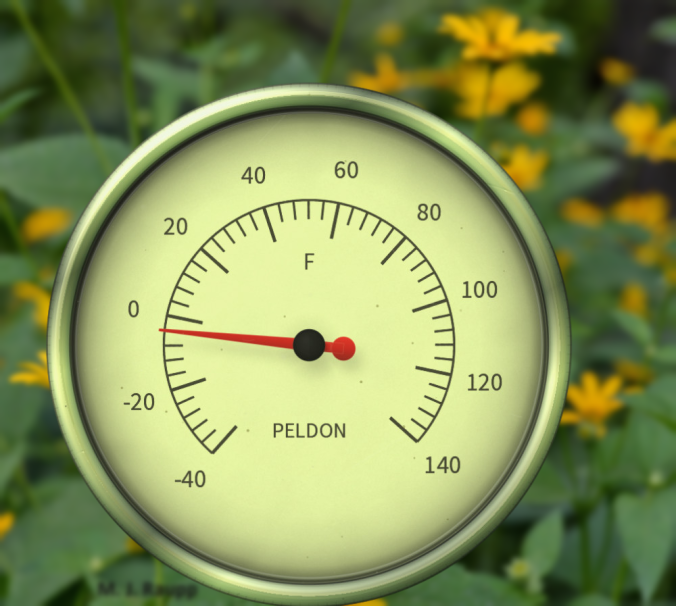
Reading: -4,°F
